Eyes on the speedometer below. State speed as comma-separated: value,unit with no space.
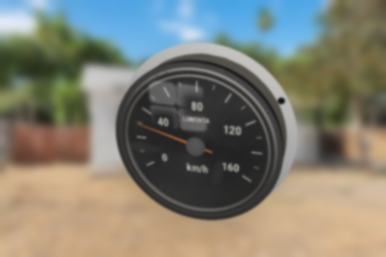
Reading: 30,km/h
